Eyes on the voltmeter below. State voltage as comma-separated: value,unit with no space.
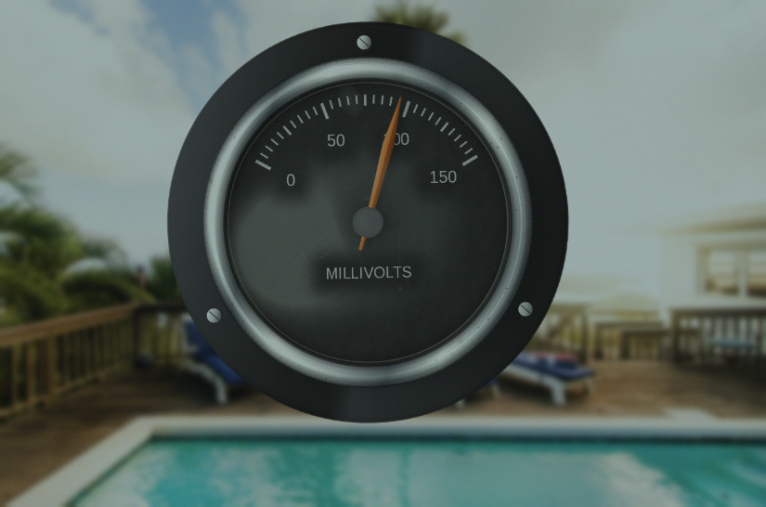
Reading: 95,mV
